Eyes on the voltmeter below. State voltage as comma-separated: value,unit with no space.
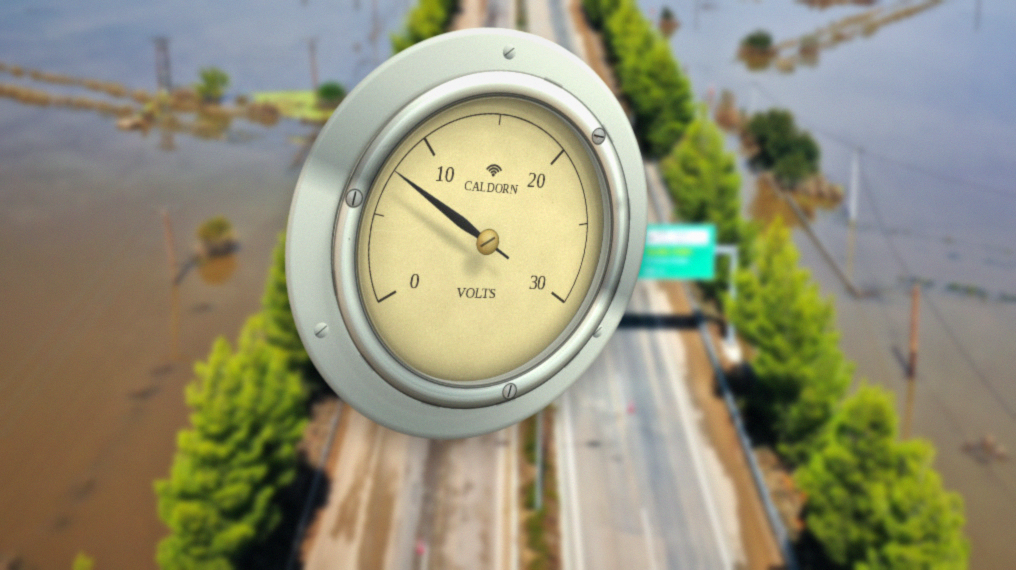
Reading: 7.5,V
